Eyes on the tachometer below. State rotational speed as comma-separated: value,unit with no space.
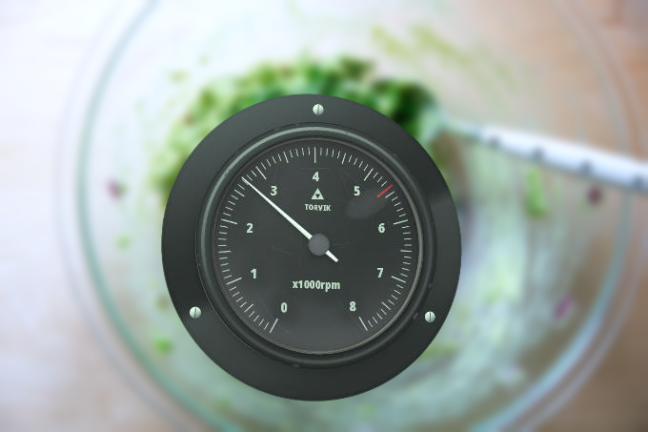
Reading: 2700,rpm
